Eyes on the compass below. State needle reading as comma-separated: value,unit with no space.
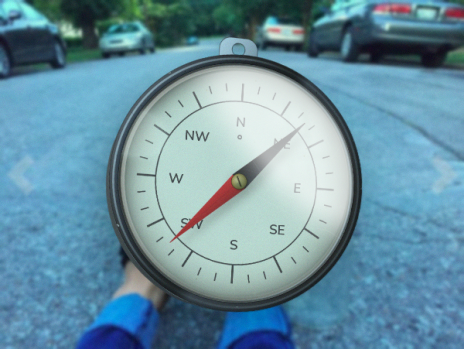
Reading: 225,°
